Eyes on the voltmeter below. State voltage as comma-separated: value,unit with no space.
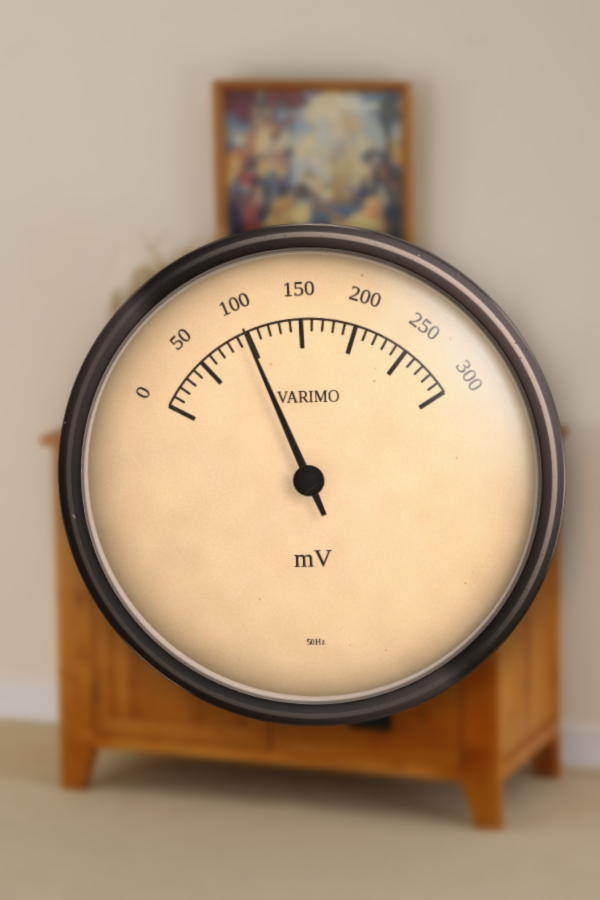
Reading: 100,mV
